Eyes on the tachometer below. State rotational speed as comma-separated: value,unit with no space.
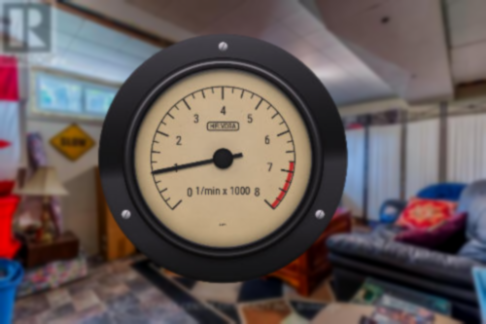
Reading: 1000,rpm
